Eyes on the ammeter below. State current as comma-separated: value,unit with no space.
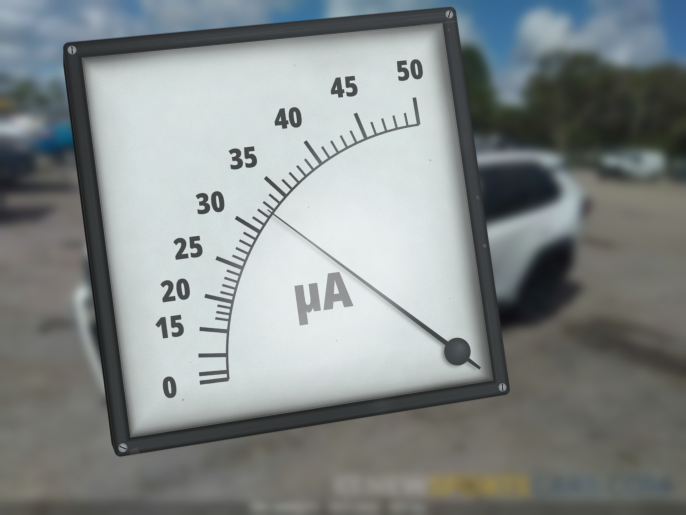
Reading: 32.5,µA
